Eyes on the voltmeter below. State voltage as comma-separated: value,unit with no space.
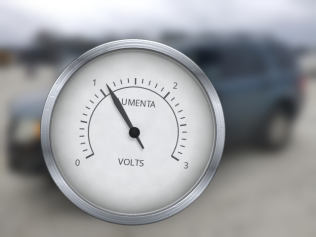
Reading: 1.1,V
